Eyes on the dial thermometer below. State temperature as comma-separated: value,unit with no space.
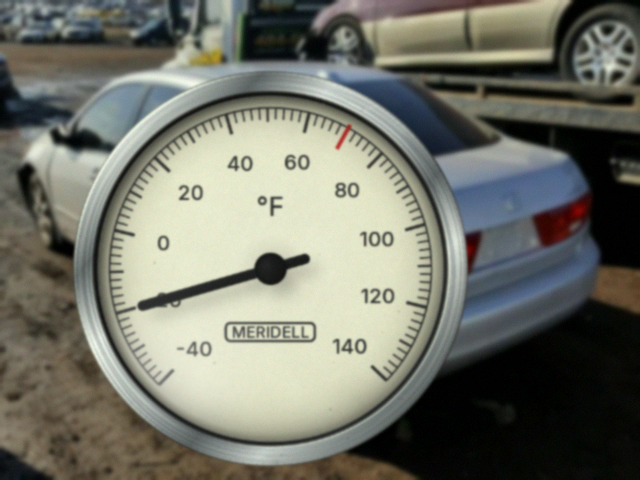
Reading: -20,°F
